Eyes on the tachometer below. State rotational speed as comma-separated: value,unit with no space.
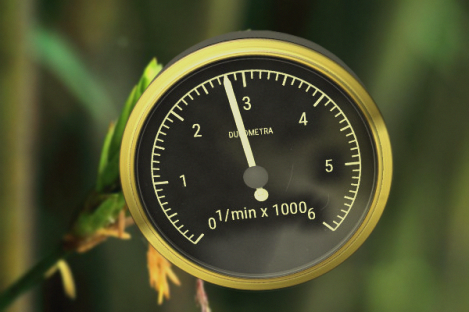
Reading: 2800,rpm
